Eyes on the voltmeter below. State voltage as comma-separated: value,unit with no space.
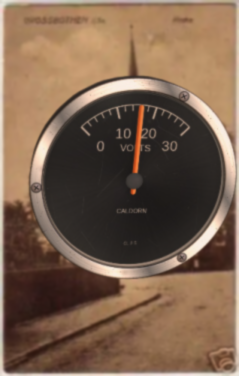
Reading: 16,V
